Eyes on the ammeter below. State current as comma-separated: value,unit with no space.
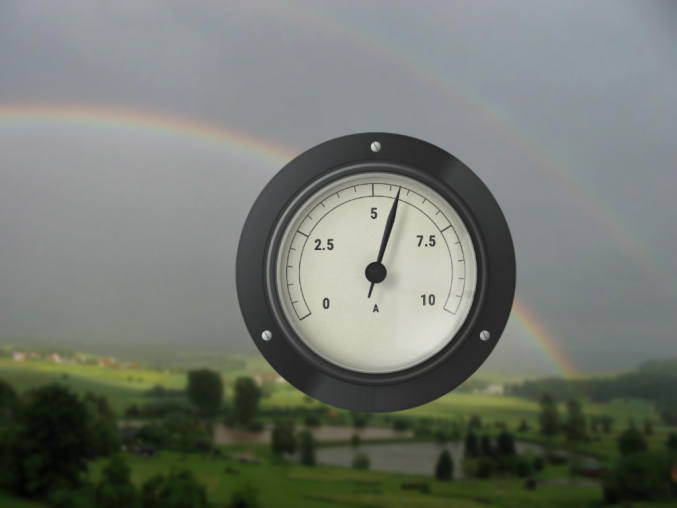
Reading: 5.75,A
